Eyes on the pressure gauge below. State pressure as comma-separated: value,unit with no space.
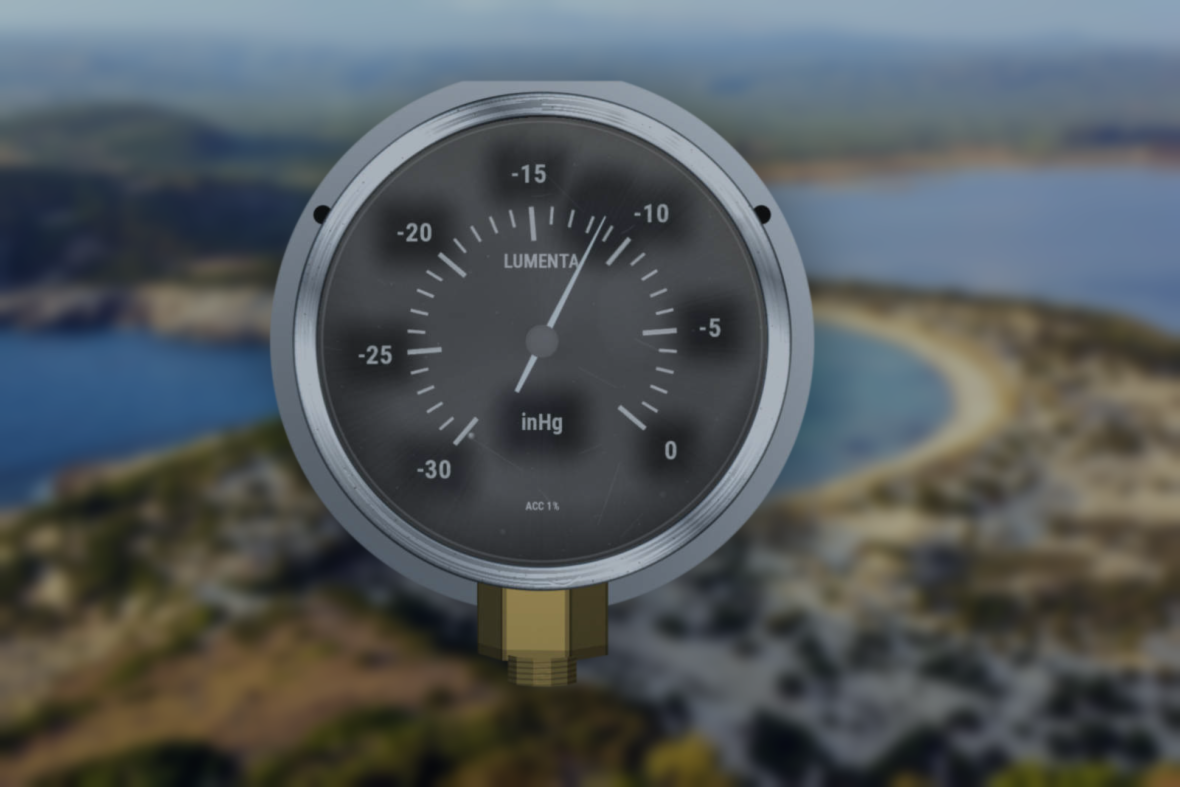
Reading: -11.5,inHg
